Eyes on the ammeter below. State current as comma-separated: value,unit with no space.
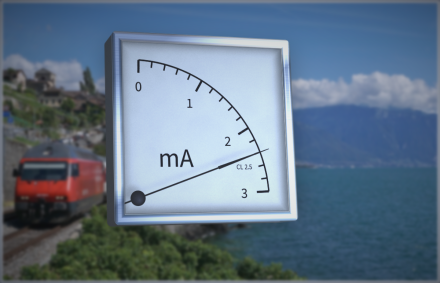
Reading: 2.4,mA
